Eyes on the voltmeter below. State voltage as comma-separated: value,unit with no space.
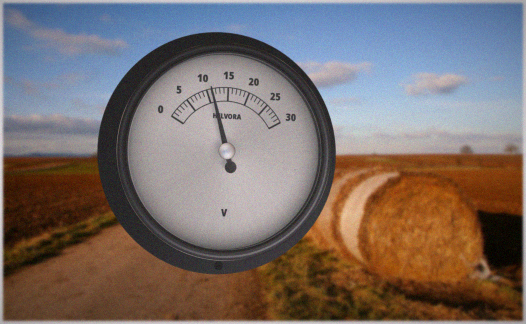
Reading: 11,V
